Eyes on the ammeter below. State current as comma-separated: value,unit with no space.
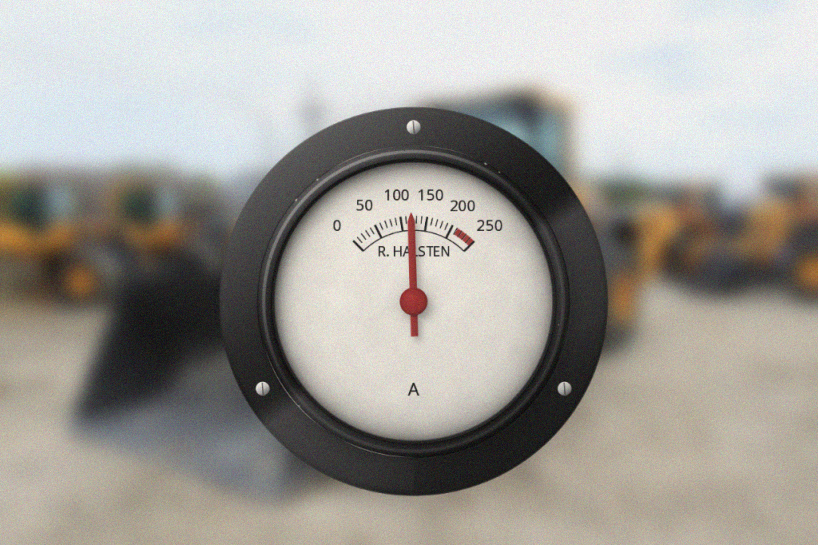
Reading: 120,A
